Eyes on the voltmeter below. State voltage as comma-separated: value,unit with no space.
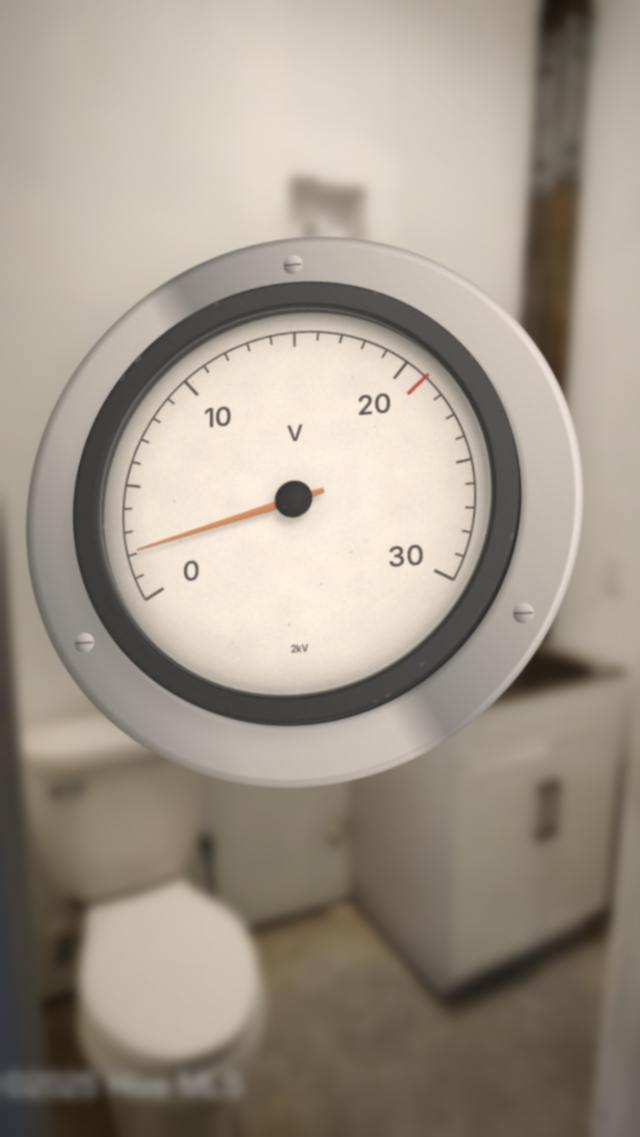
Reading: 2,V
